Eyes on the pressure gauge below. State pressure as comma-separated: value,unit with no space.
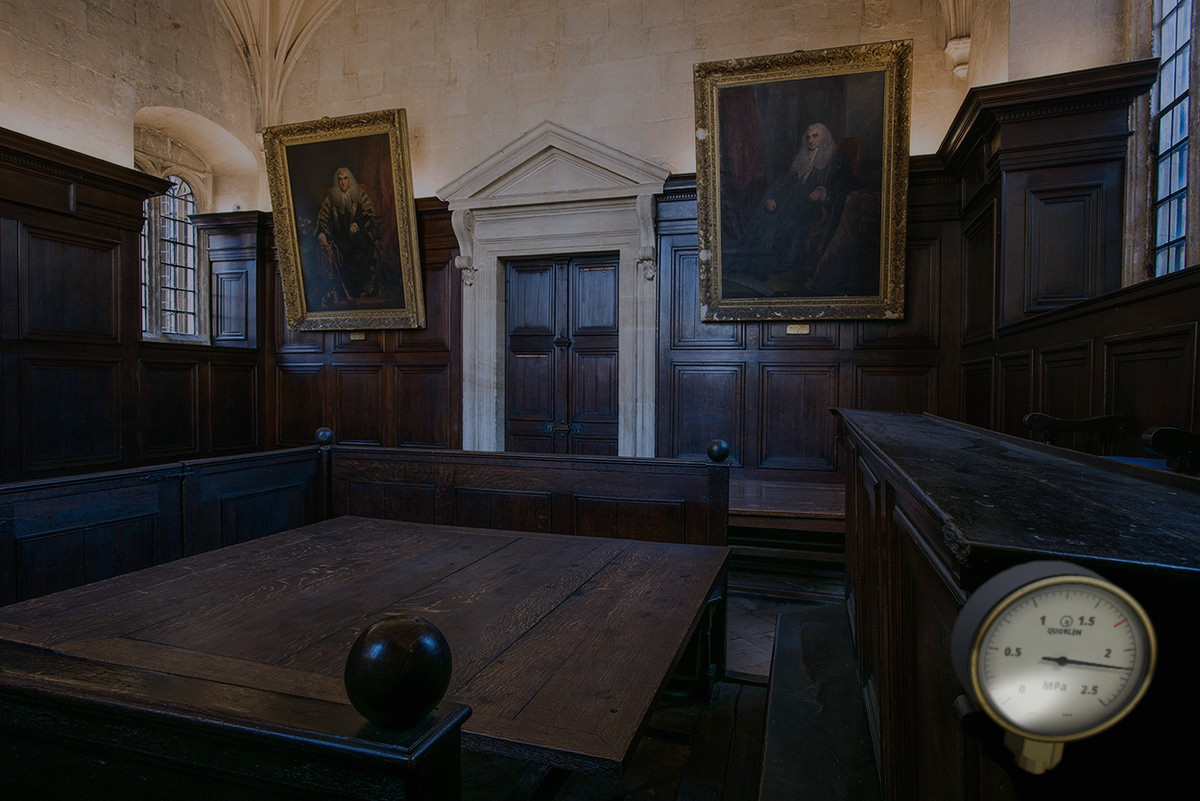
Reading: 2.15,MPa
